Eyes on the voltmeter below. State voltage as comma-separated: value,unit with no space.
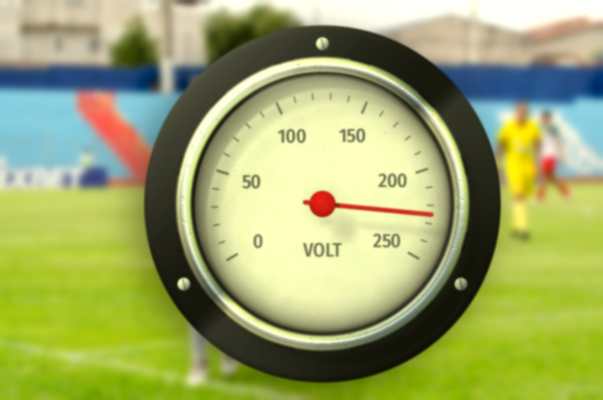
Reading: 225,V
